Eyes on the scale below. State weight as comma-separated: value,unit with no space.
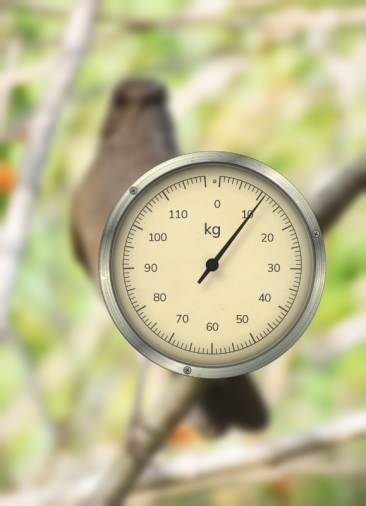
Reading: 11,kg
